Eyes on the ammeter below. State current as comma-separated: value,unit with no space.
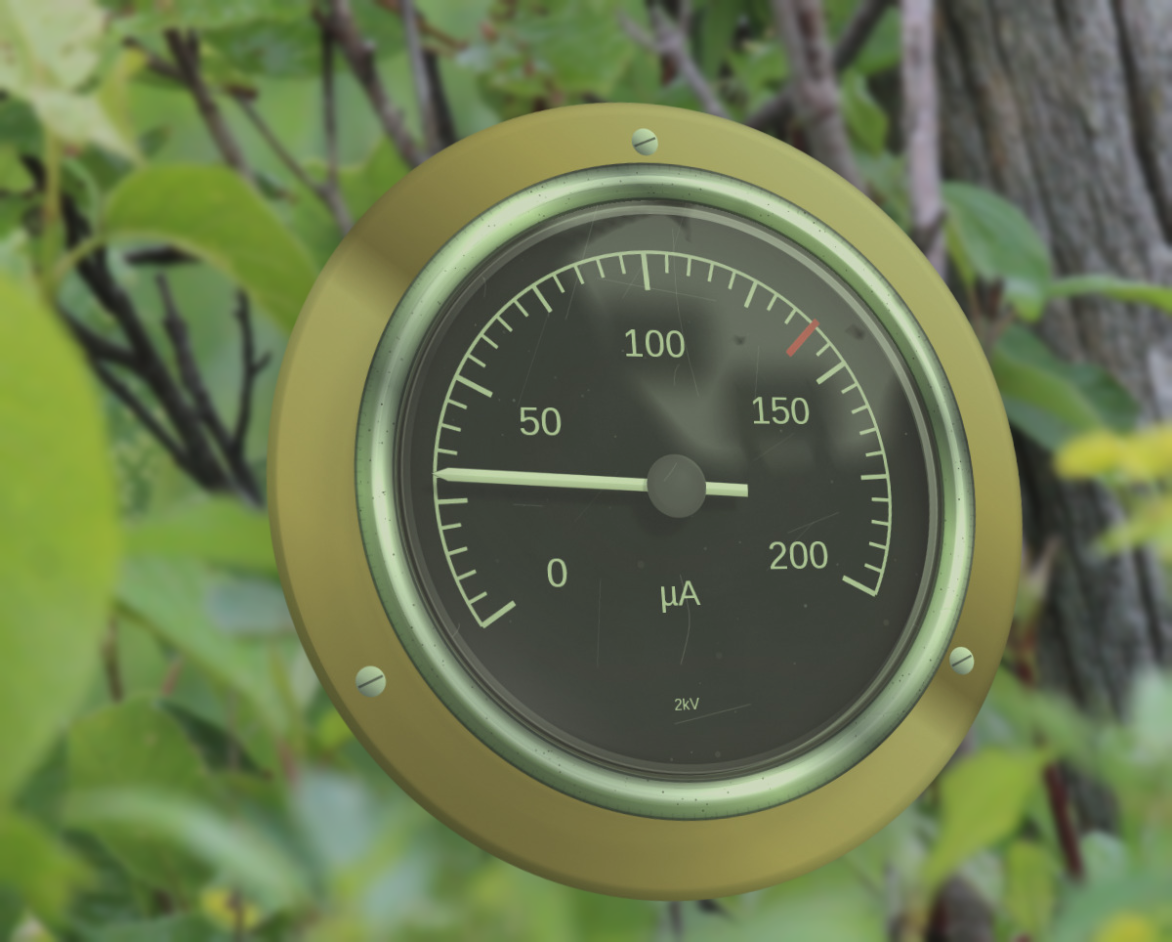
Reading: 30,µA
